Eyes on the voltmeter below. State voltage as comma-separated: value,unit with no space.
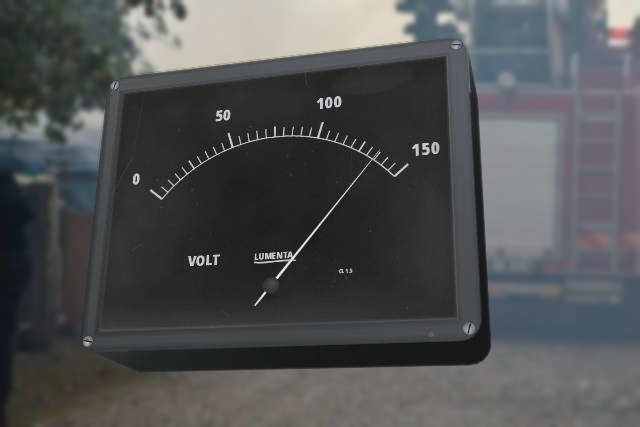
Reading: 135,V
